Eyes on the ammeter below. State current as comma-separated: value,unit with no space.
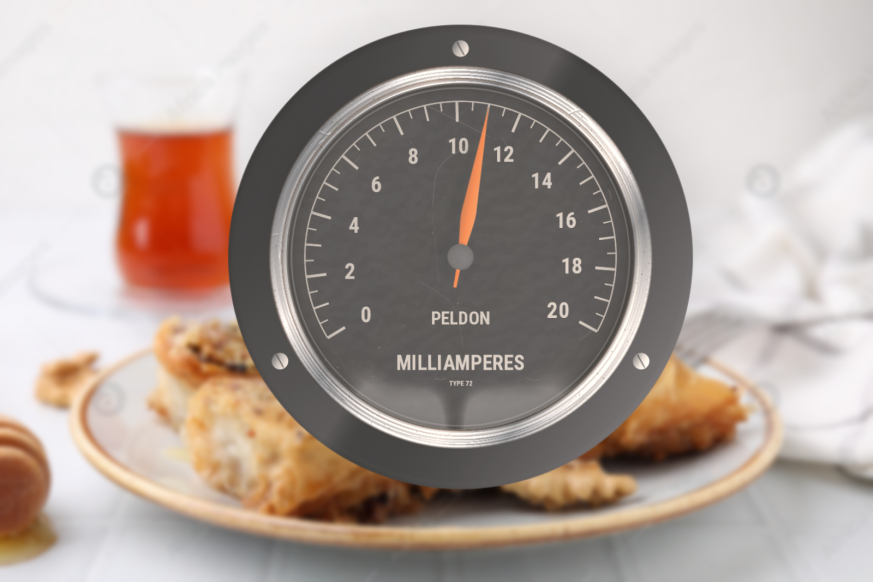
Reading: 11,mA
